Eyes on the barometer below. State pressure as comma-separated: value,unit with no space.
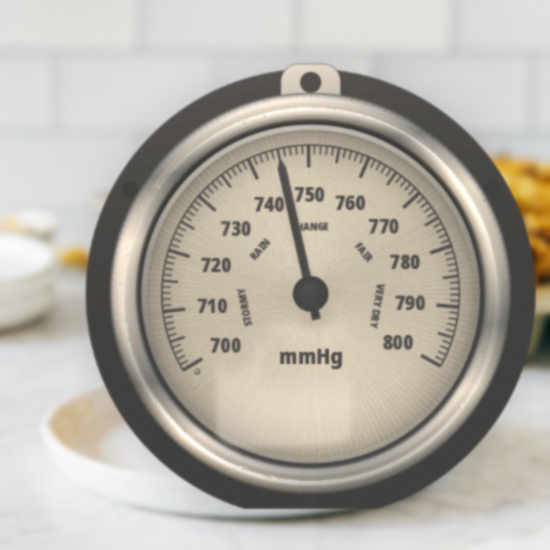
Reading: 745,mmHg
